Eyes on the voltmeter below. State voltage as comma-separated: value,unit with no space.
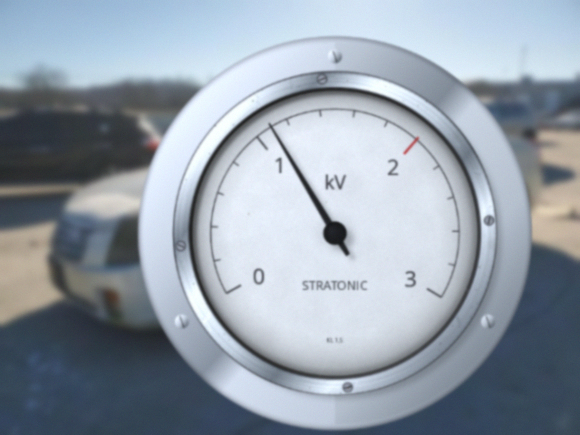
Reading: 1.1,kV
